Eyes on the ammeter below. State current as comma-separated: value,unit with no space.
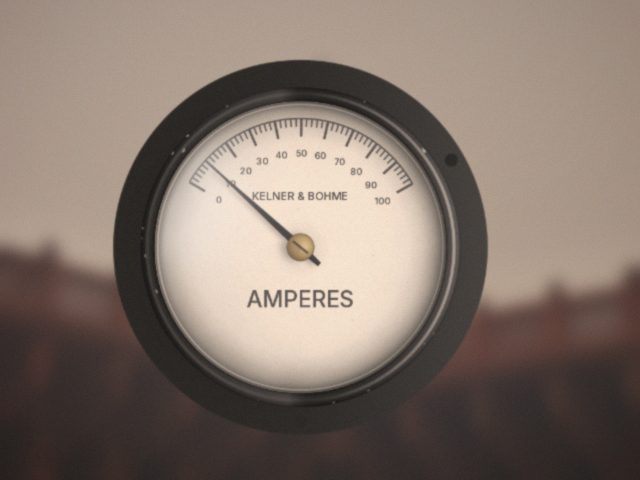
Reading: 10,A
